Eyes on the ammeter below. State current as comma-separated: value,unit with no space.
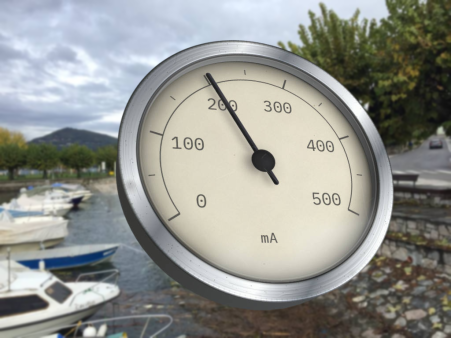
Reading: 200,mA
